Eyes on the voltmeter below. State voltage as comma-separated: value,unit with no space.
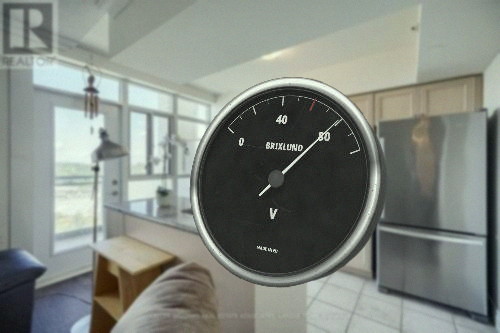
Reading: 80,V
